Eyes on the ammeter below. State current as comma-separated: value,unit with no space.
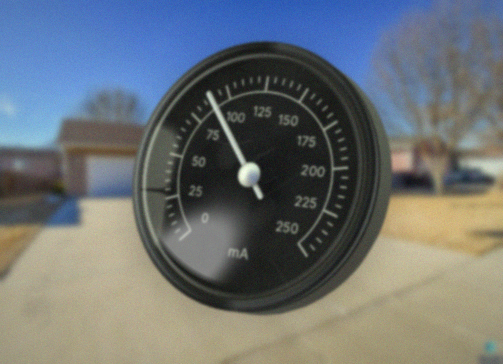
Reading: 90,mA
